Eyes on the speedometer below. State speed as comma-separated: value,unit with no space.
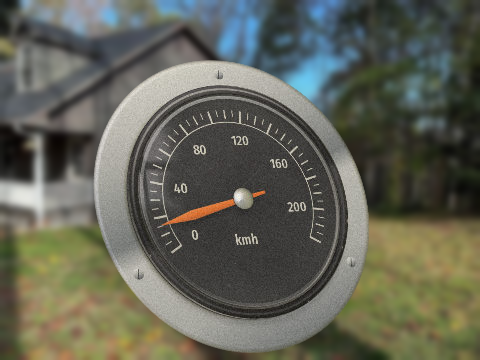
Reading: 15,km/h
